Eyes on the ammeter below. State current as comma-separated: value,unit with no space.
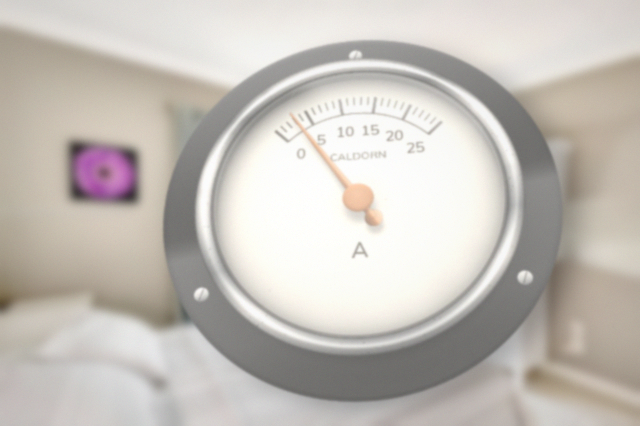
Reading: 3,A
